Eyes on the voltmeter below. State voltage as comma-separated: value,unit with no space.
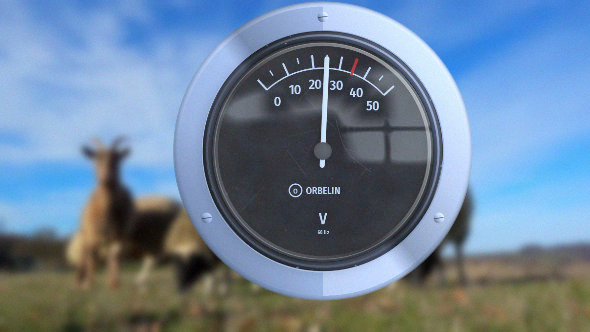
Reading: 25,V
